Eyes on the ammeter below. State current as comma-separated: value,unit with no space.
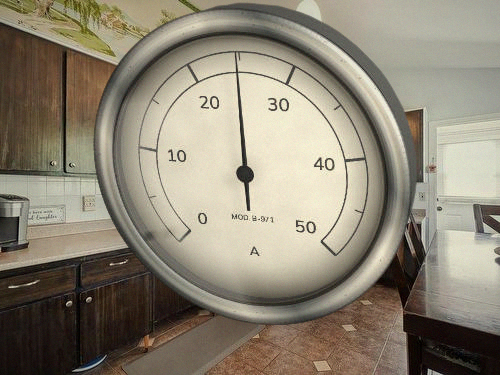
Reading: 25,A
